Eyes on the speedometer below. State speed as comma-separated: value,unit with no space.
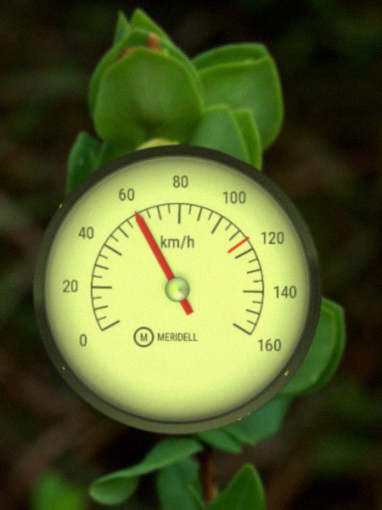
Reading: 60,km/h
